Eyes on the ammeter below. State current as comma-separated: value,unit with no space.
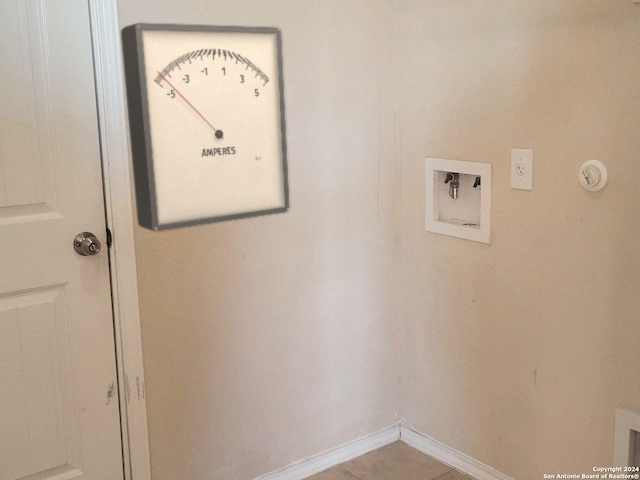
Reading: -4.5,A
